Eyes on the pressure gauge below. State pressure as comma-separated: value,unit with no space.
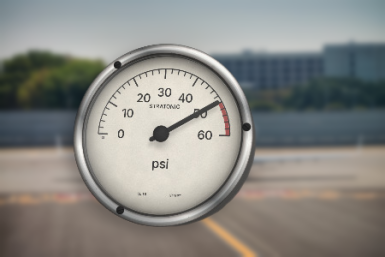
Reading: 50,psi
